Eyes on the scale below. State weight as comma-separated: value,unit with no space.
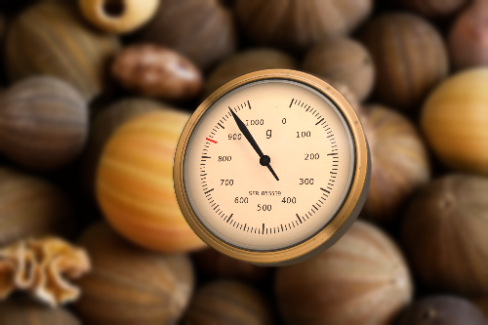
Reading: 950,g
